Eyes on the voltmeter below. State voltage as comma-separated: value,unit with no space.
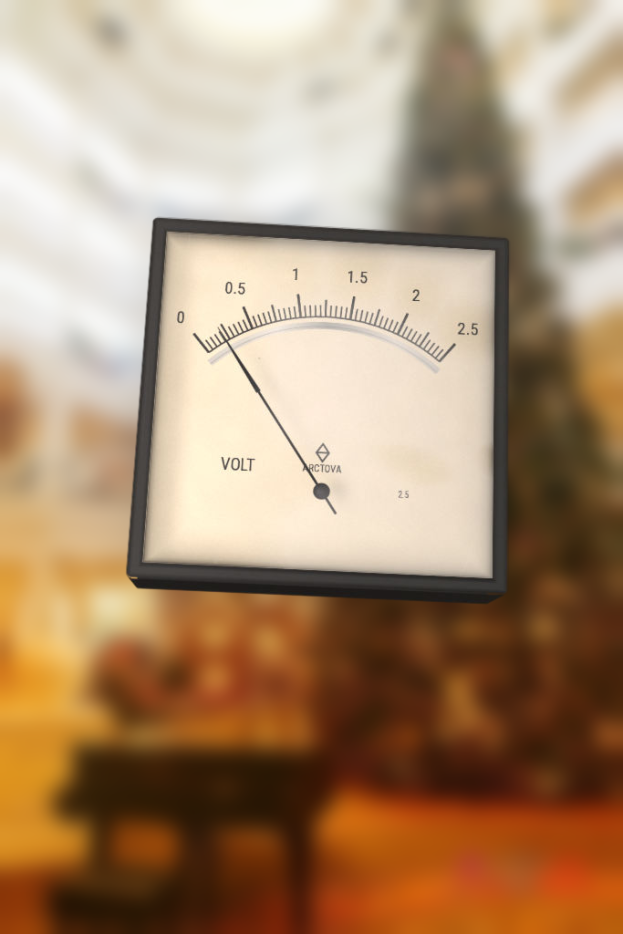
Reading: 0.2,V
